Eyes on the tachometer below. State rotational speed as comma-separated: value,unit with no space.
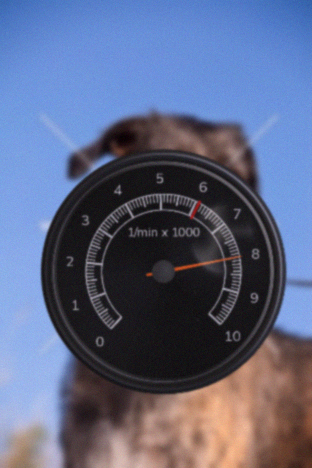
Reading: 8000,rpm
